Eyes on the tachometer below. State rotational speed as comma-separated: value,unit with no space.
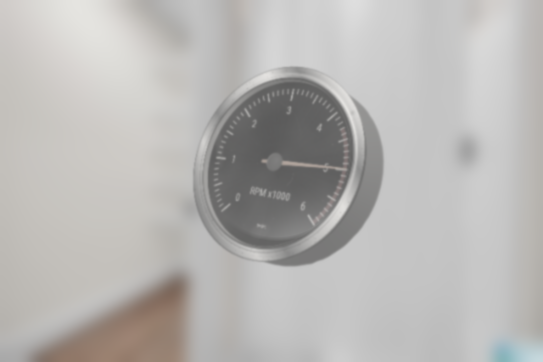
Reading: 5000,rpm
